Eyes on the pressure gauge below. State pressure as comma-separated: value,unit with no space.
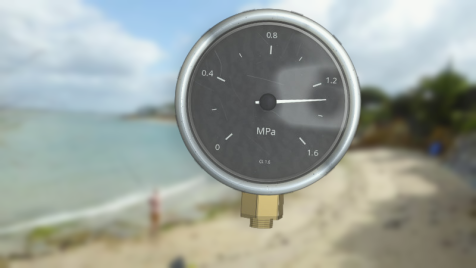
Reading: 1.3,MPa
